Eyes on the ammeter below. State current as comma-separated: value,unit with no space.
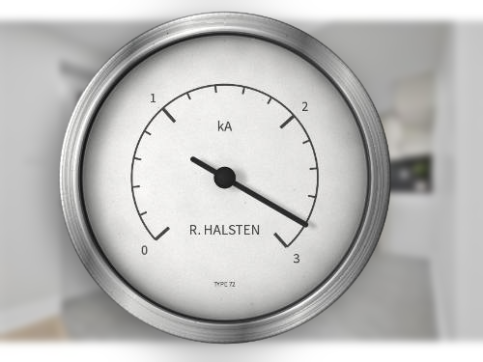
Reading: 2.8,kA
